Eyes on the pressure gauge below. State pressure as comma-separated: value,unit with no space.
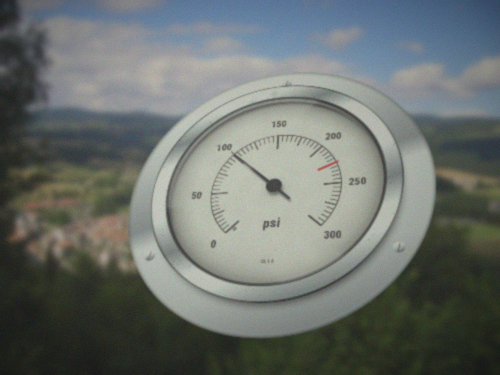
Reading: 100,psi
